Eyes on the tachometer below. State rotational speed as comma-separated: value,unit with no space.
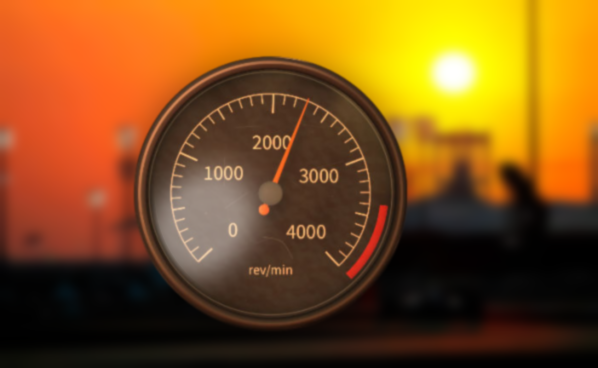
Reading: 2300,rpm
